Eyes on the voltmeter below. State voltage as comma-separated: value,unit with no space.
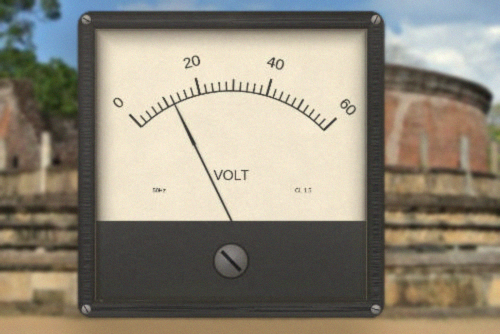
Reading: 12,V
